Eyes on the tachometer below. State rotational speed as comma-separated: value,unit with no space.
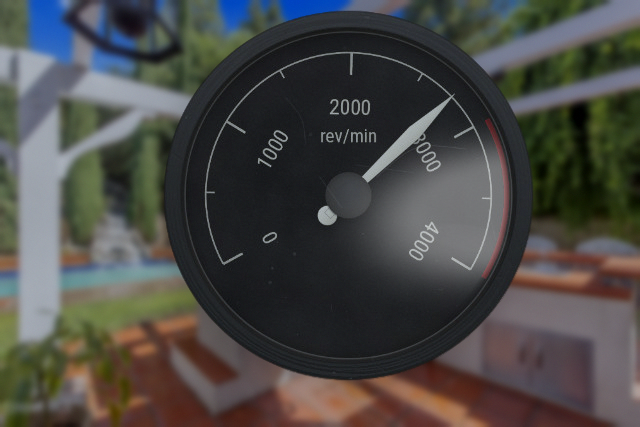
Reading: 2750,rpm
